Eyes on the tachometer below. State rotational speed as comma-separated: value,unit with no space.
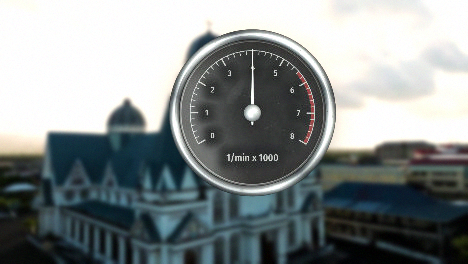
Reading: 4000,rpm
